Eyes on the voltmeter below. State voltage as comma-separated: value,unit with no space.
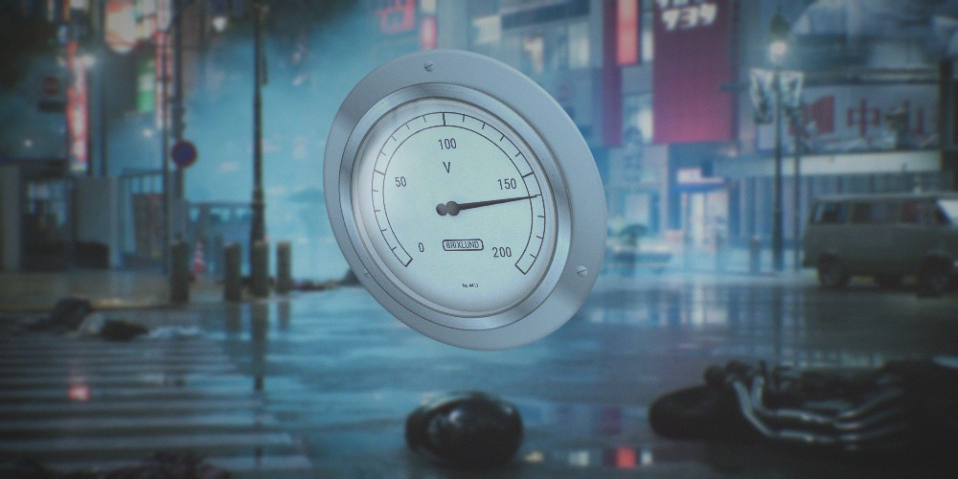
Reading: 160,V
